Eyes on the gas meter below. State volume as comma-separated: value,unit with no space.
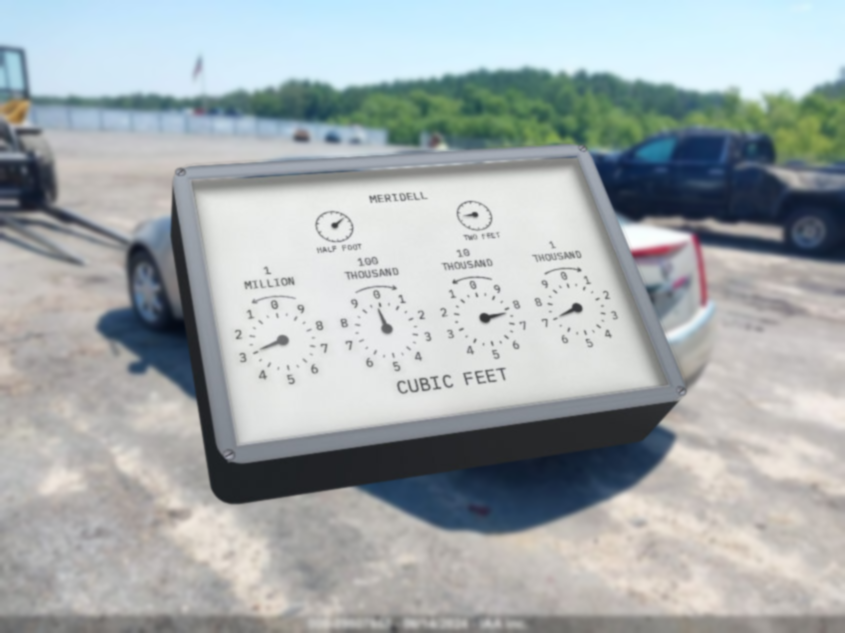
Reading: 297700,ft³
